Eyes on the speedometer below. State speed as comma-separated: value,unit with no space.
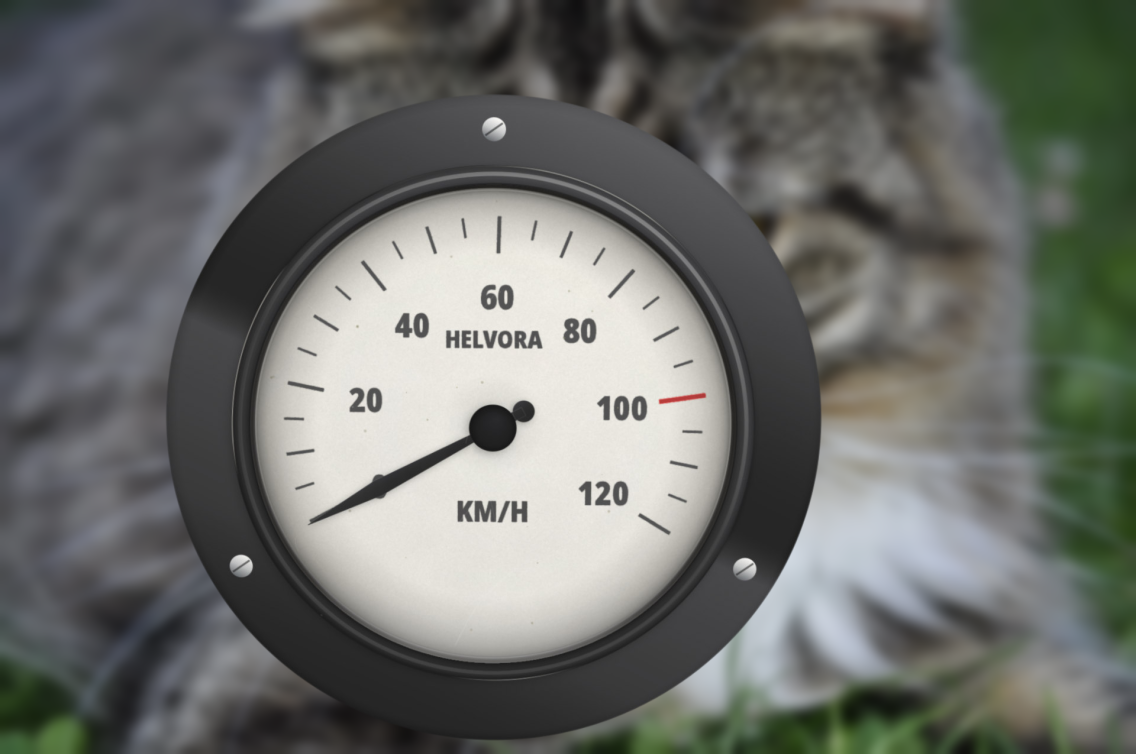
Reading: 0,km/h
